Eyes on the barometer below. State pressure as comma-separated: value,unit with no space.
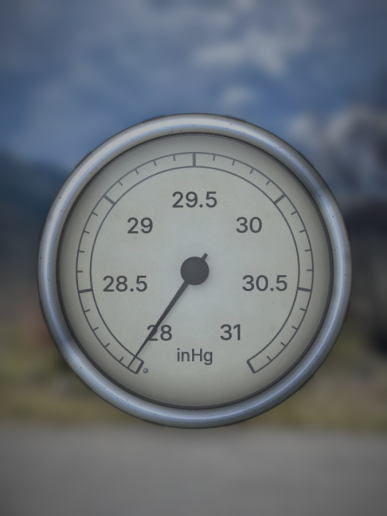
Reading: 28.05,inHg
